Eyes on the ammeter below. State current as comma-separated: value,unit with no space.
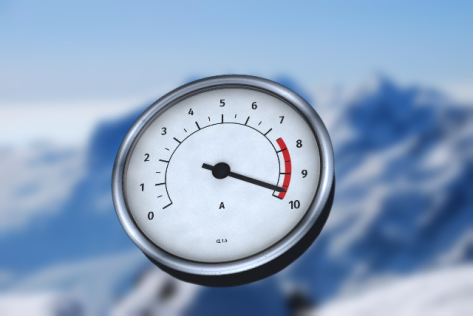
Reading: 9.75,A
